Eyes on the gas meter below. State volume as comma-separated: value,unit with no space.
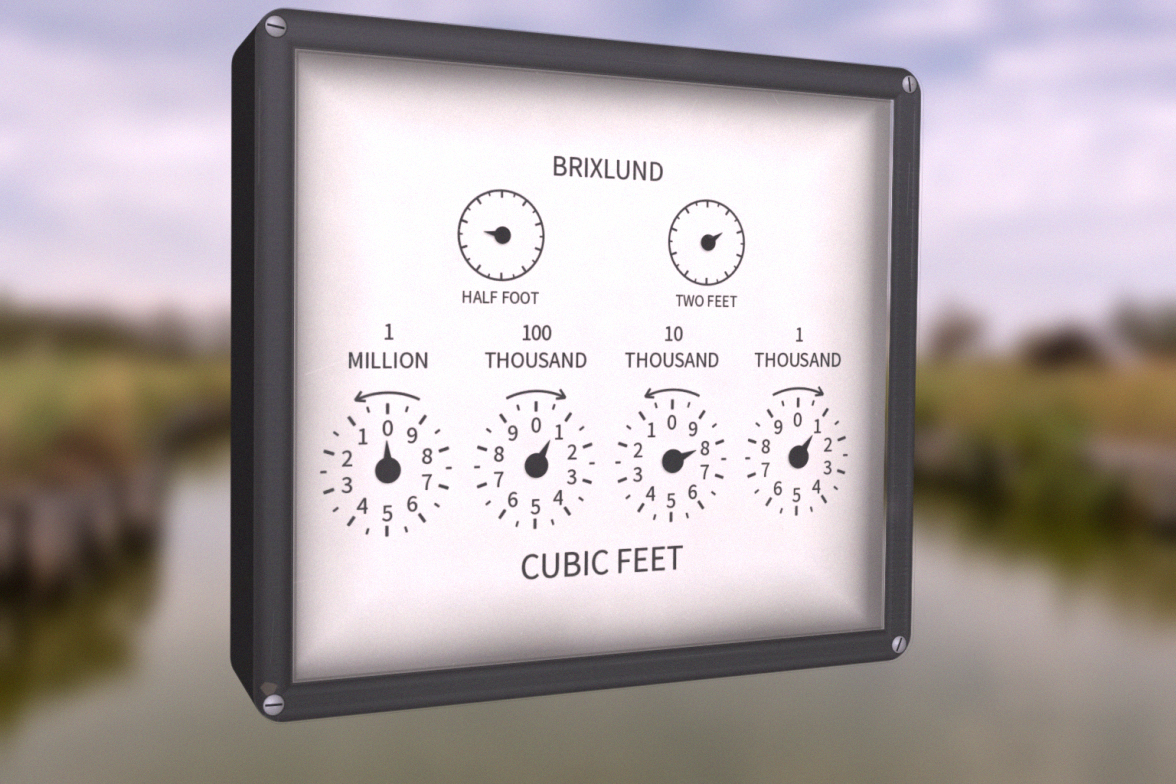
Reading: 8100,ft³
